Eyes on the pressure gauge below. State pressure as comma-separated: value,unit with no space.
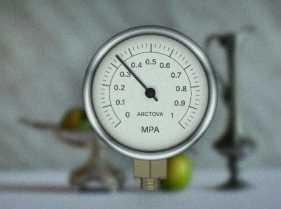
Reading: 0.34,MPa
